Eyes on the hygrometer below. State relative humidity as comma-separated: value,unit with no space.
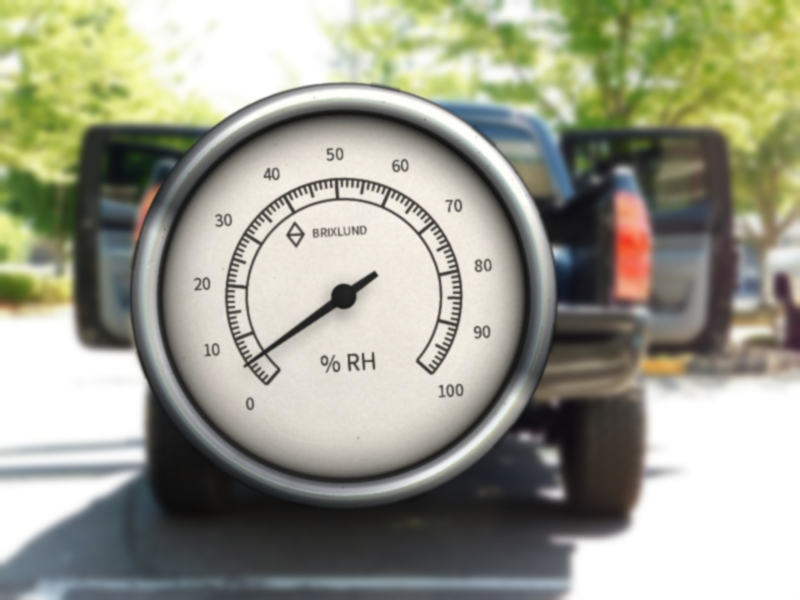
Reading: 5,%
